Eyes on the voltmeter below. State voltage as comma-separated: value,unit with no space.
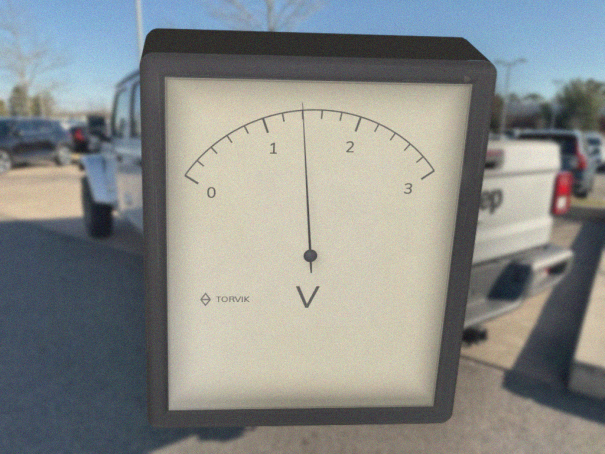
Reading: 1.4,V
